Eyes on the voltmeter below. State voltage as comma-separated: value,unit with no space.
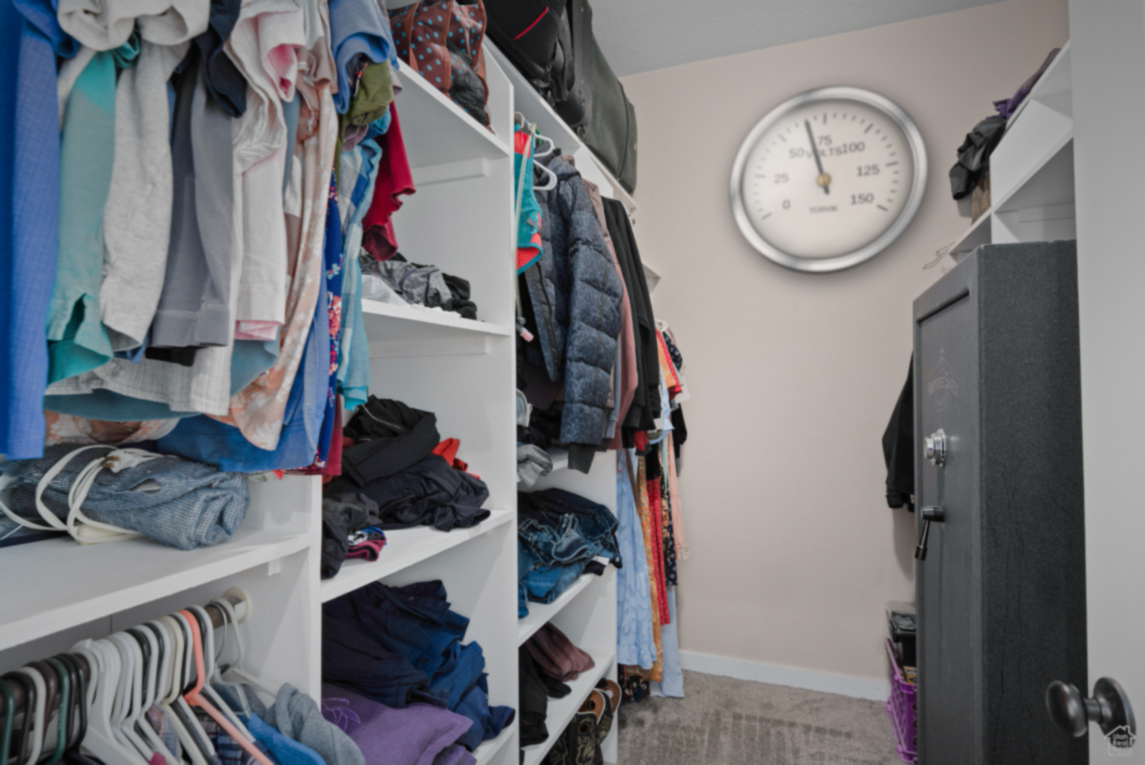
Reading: 65,V
